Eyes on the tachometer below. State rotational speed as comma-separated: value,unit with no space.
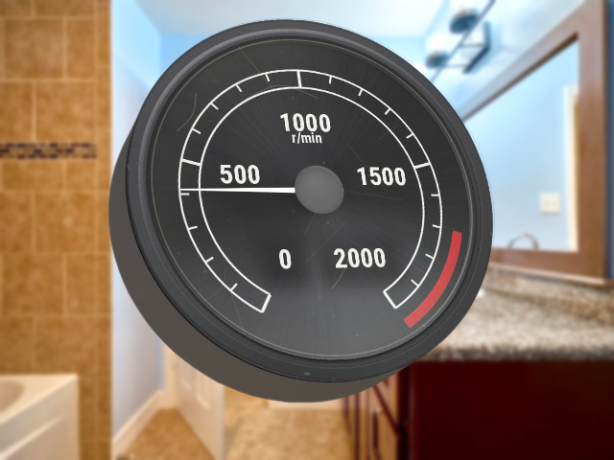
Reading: 400,rpm
